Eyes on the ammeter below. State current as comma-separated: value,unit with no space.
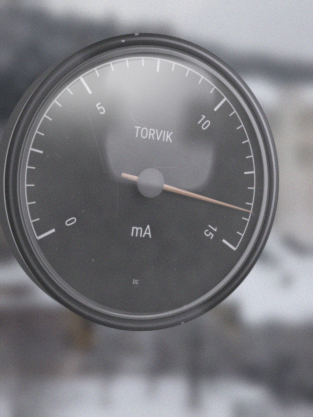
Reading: 13.75,mA
